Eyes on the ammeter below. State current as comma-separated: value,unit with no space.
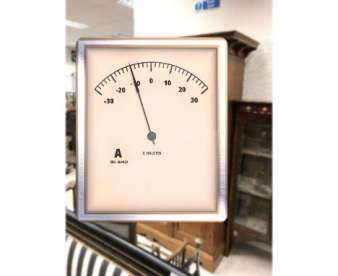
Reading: -10,A
